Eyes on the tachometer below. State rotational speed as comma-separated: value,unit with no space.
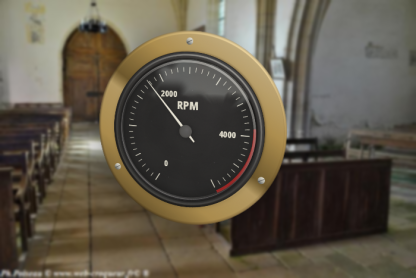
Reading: 1800,rpm
